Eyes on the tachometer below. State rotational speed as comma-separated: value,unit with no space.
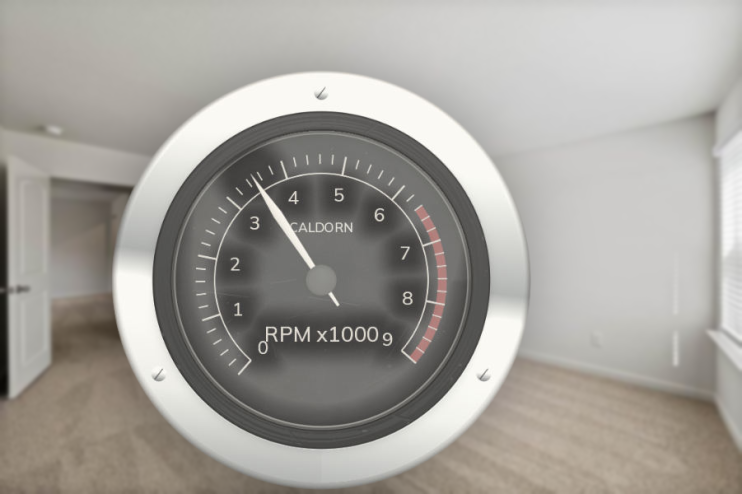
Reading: 3500,rpm
